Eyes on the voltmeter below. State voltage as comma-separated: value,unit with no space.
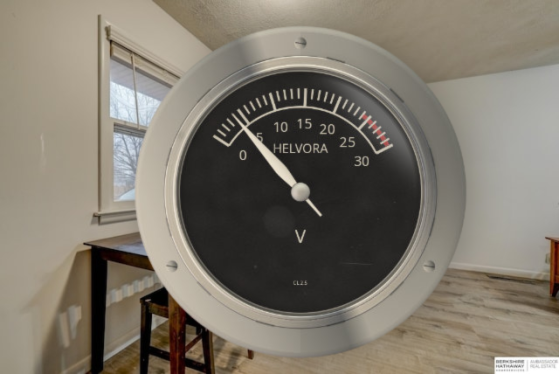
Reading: 4,V
